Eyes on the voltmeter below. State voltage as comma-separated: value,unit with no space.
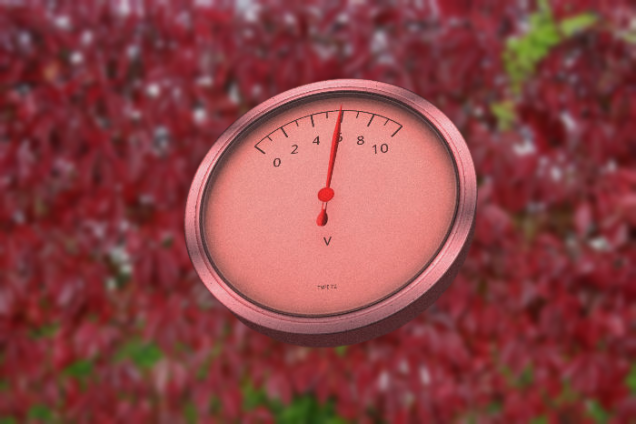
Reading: 6,V
